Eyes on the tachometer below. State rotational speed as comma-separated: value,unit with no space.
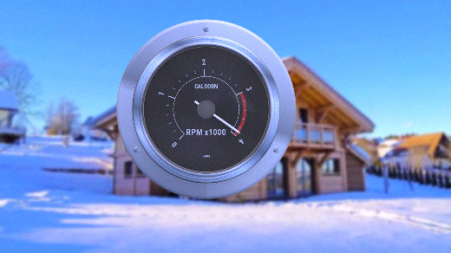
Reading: 3900,rpm
